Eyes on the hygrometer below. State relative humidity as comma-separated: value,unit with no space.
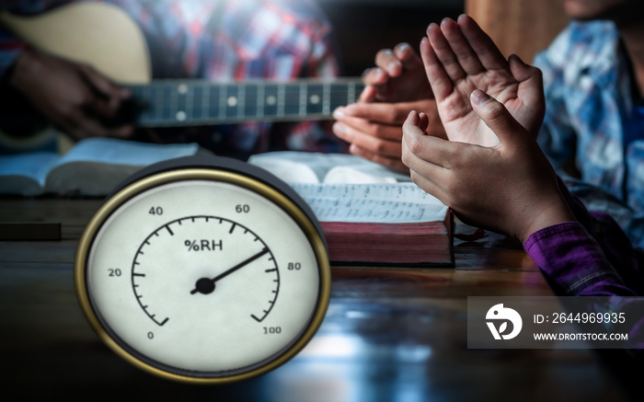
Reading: 72,%
